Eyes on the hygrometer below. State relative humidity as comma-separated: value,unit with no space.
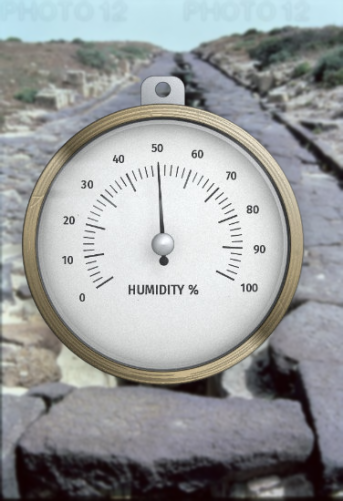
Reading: 50,%
